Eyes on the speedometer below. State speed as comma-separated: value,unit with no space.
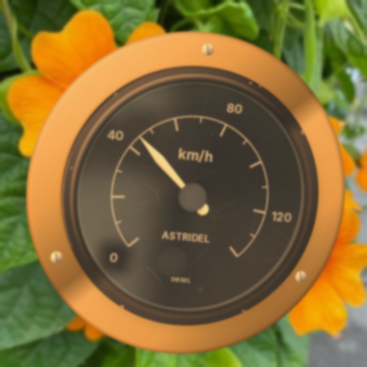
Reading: 45,km/h
